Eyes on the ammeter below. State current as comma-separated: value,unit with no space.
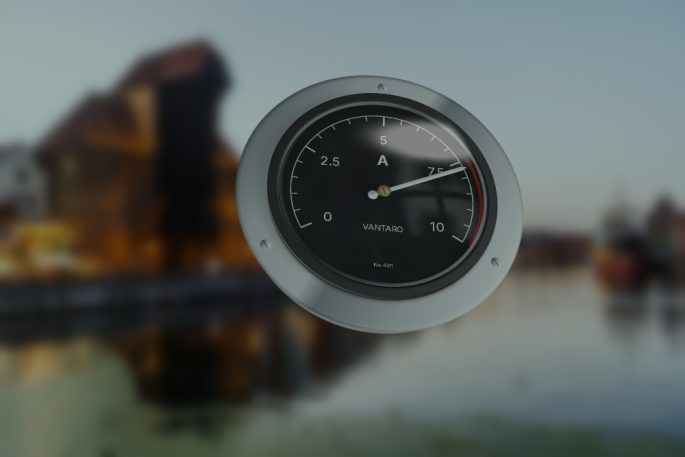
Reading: 7.75,A
